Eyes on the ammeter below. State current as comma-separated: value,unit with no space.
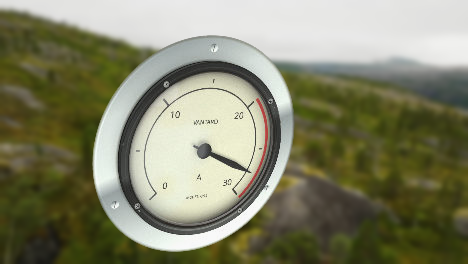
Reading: 27.5,A
